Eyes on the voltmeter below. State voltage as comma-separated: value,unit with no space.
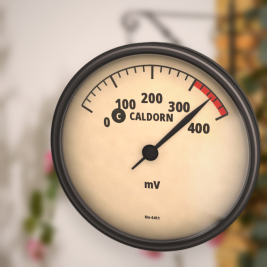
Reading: 350,mV
